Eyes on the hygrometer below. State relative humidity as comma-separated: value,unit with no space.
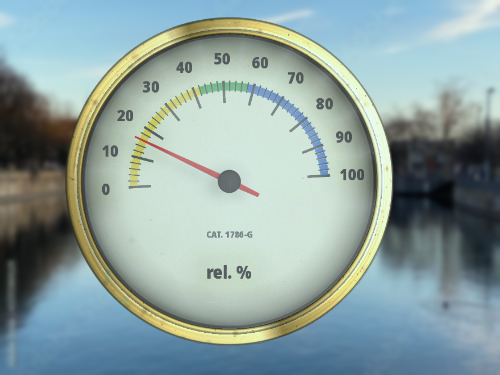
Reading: 16,%
